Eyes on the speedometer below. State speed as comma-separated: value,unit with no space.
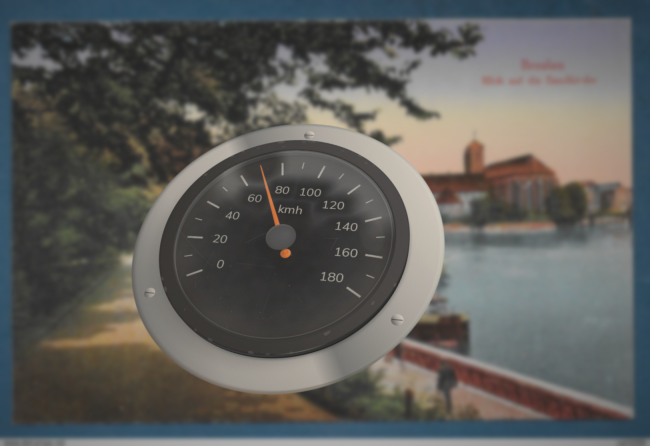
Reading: 70,km/h
